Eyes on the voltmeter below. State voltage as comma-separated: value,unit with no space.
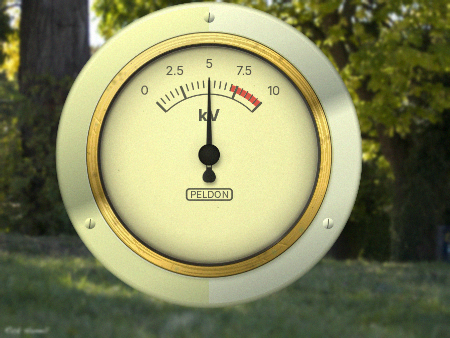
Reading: 5,kV
